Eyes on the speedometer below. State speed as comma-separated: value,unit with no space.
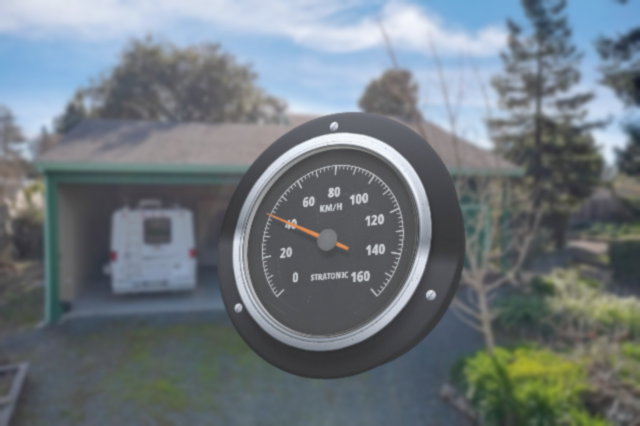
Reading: 40,km/h
